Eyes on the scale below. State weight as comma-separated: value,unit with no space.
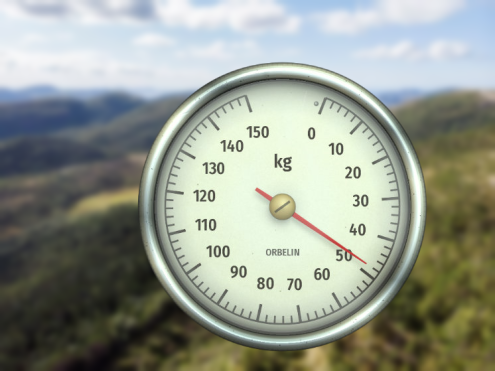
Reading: 48,kg
